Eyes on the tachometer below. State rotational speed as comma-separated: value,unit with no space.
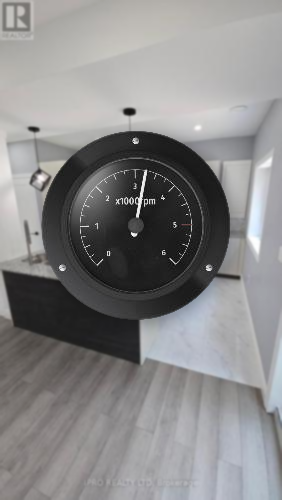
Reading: 3250,rpm
